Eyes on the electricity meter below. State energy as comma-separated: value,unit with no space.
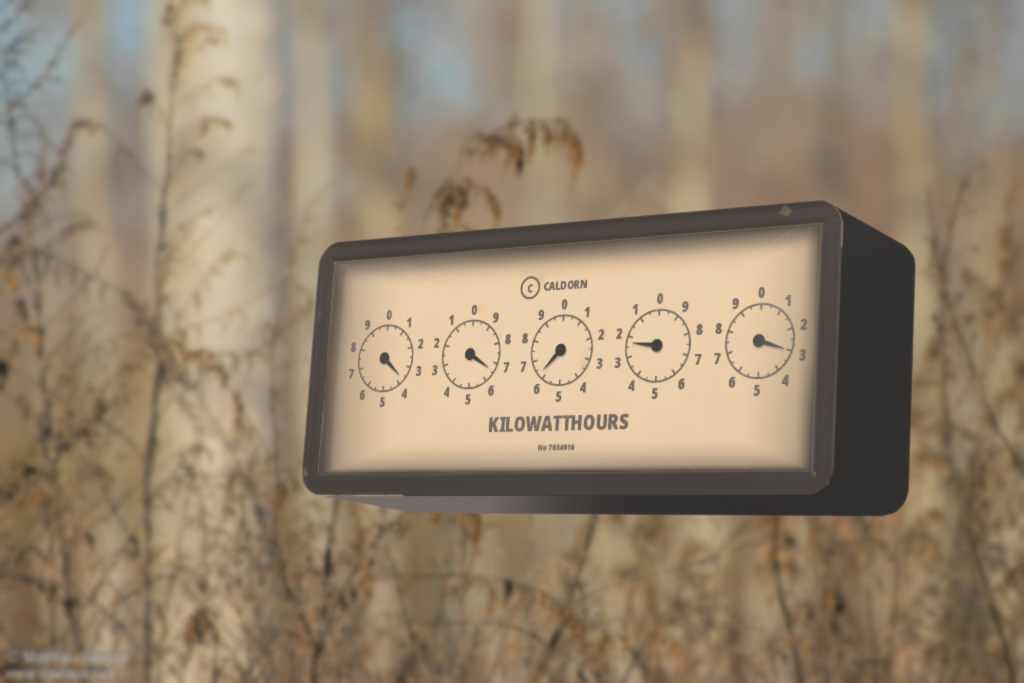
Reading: 36623,kWh
